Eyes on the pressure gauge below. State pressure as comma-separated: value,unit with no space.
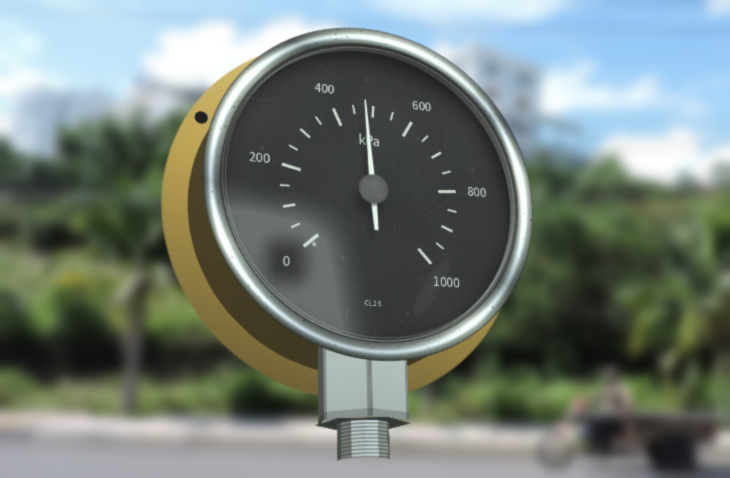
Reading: 475,kPa
